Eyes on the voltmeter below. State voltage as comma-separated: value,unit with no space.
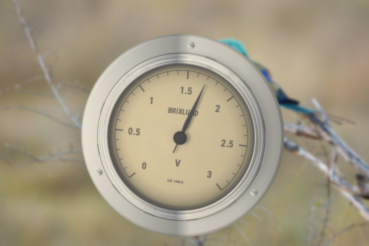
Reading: 1.7,V
